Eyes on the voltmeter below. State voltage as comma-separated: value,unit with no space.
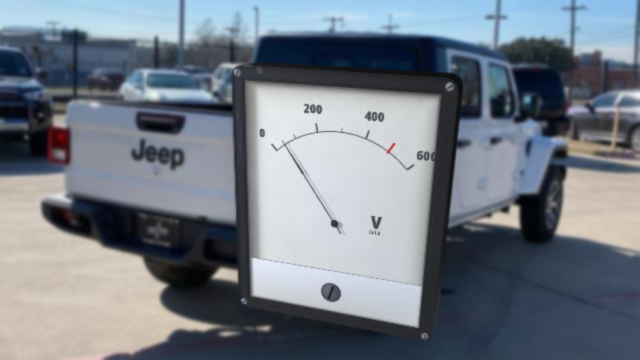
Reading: 50,V
